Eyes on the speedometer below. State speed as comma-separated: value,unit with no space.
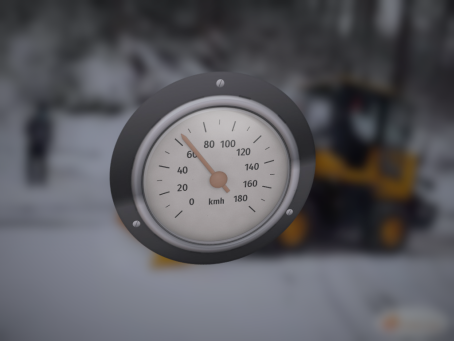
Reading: 65,km/h
